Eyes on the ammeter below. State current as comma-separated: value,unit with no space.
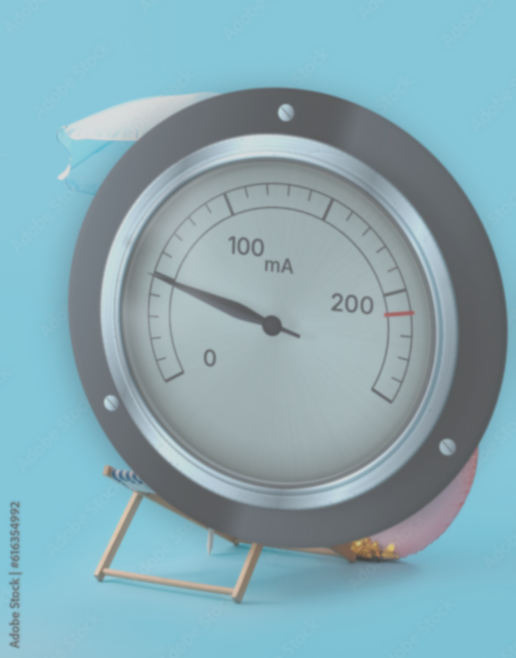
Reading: 50,mA
